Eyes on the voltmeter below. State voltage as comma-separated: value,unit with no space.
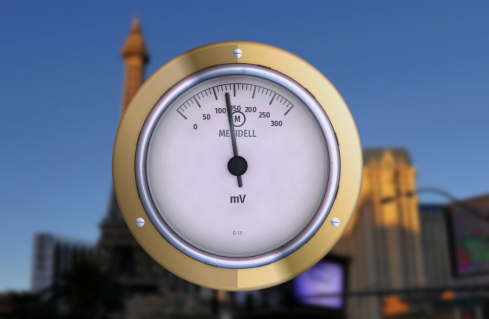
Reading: 130,mV
